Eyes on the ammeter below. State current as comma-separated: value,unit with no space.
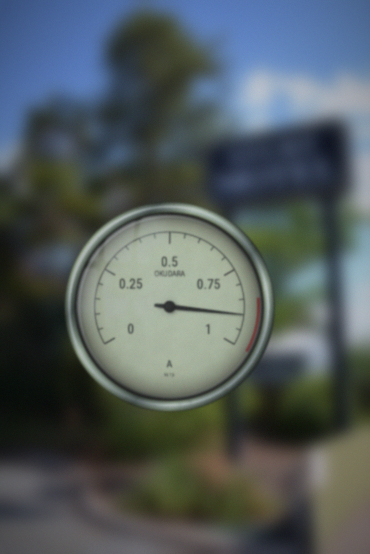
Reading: 0.9,A
